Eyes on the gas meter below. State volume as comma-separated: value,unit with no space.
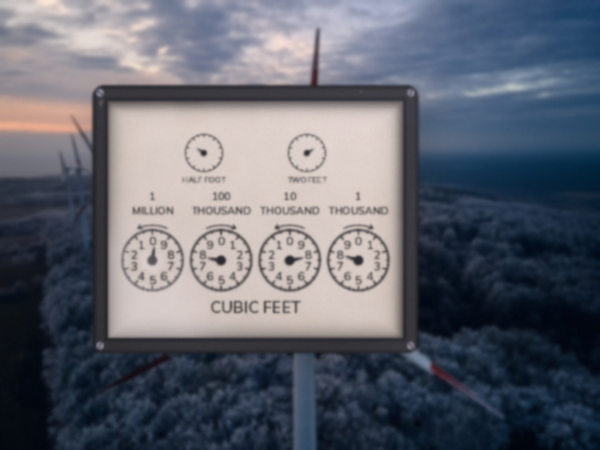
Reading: 977800,ft³
